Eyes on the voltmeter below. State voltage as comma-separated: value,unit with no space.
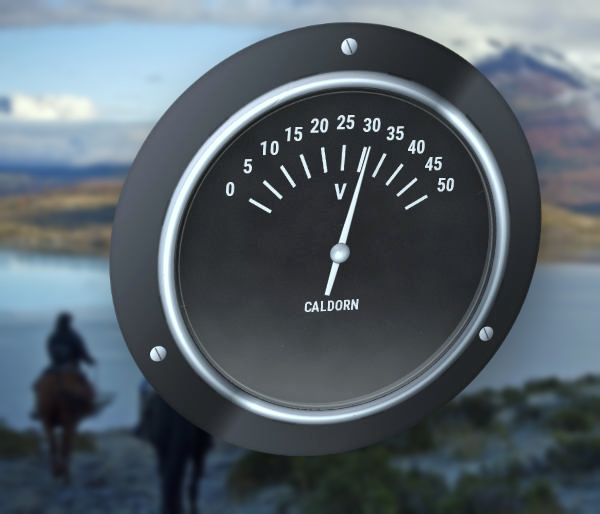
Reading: 30,V
